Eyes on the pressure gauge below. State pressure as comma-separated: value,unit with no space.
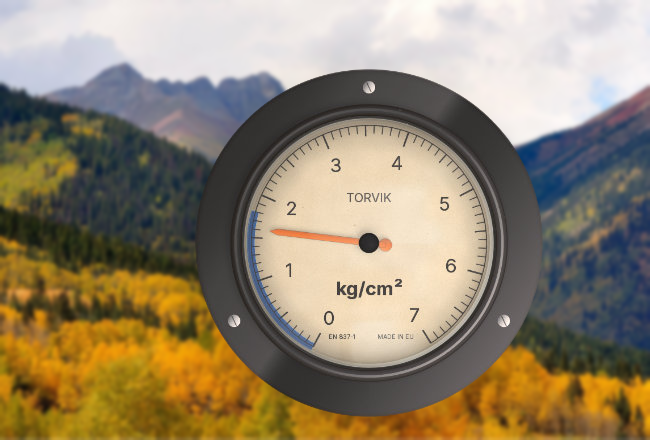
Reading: 1.6,kg/cm²
